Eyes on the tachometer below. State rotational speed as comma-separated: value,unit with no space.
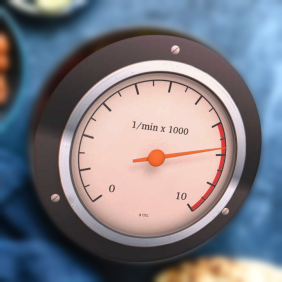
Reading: 7750,rpm
